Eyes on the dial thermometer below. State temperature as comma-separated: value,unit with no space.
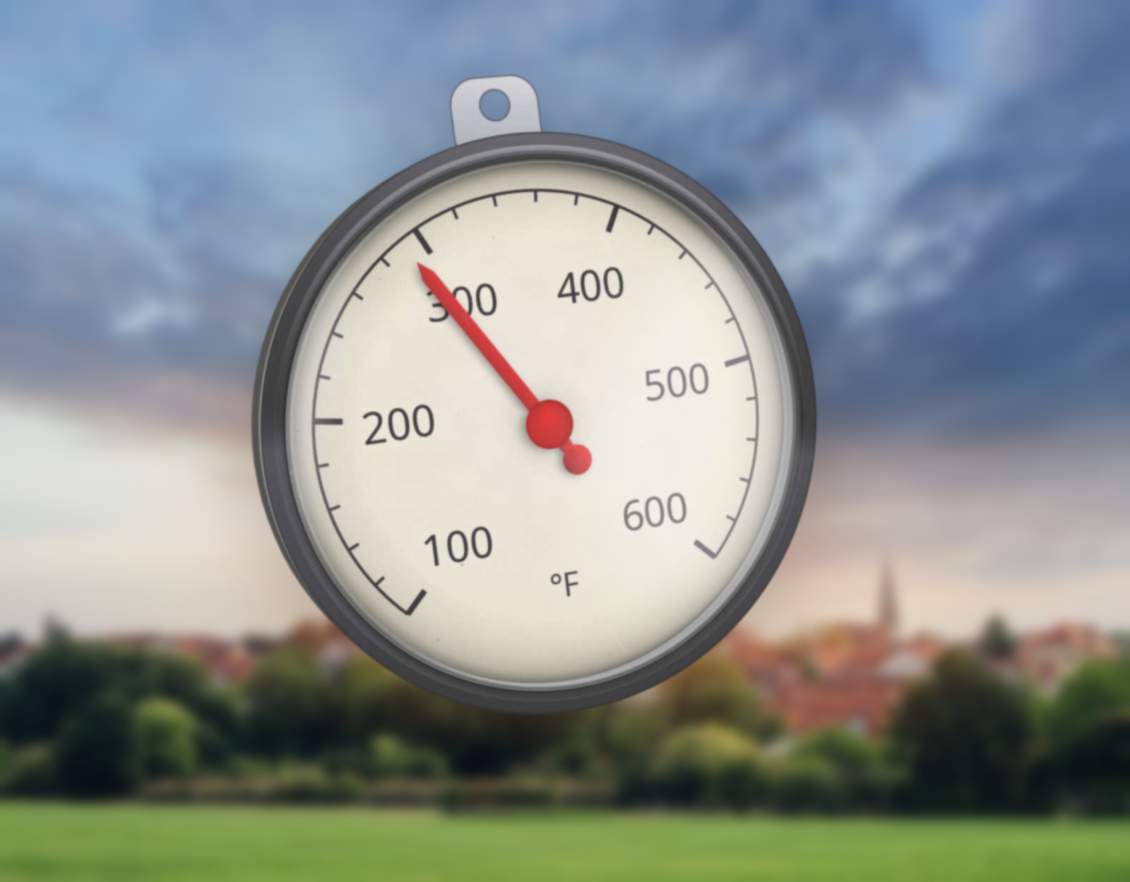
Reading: 290,°F
